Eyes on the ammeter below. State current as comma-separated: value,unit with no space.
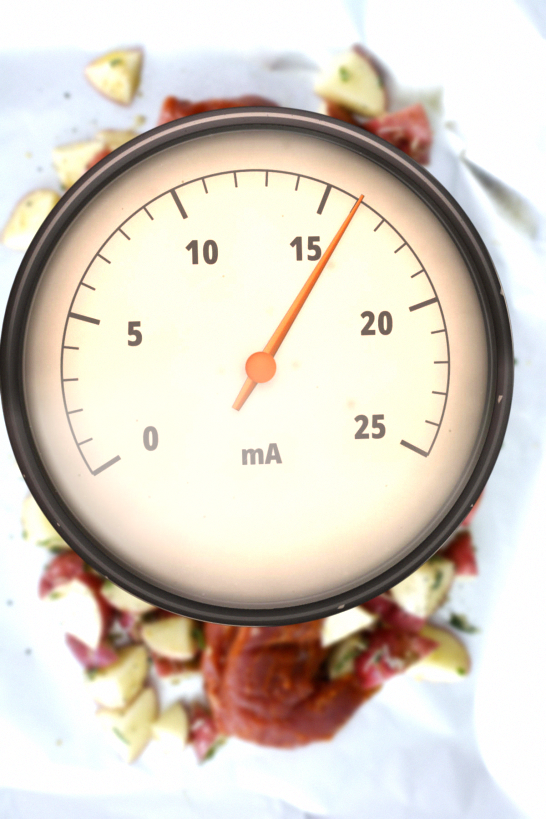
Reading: 16,mA
